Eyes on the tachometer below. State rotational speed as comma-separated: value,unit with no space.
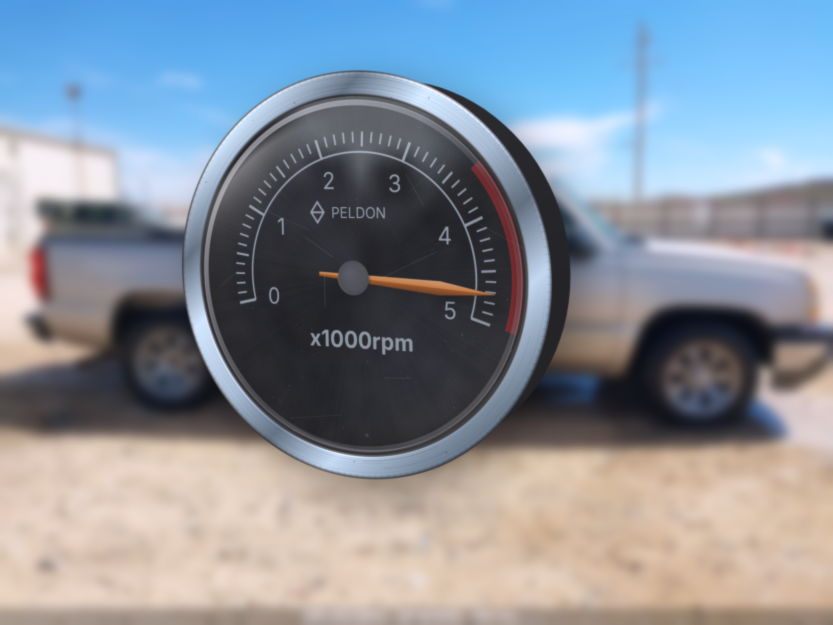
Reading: 4700,rpm
